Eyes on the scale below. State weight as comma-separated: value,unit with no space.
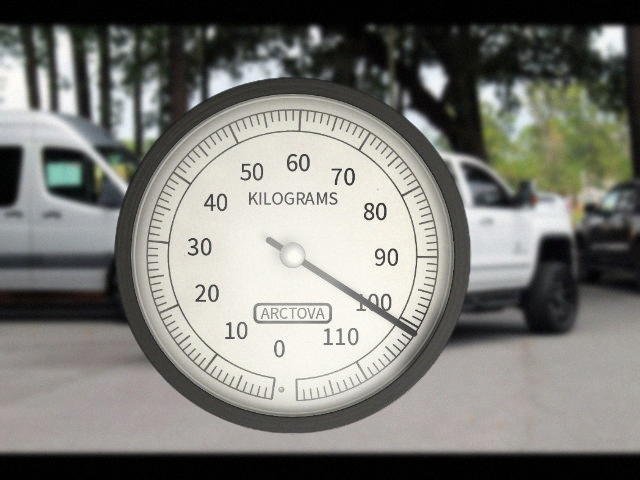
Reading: 101,kg
